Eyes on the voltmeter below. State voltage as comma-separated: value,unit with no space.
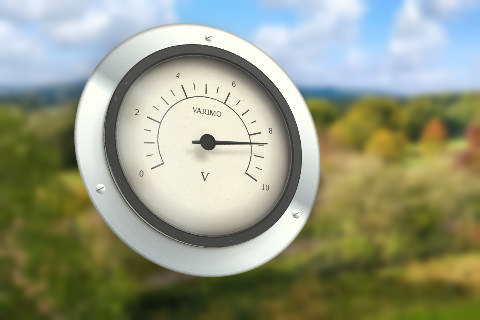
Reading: 8.5,V
